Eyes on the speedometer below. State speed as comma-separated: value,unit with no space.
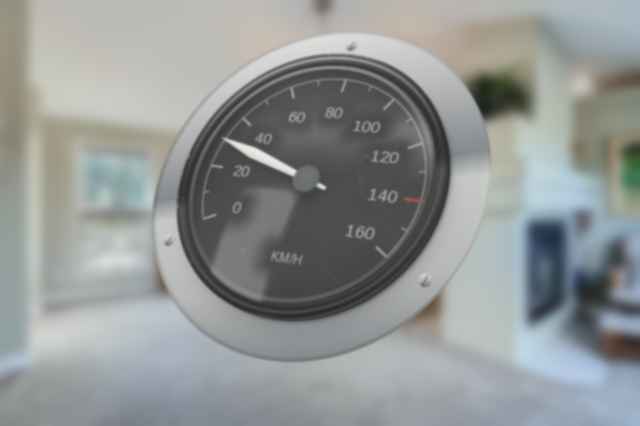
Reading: 30,km/h
